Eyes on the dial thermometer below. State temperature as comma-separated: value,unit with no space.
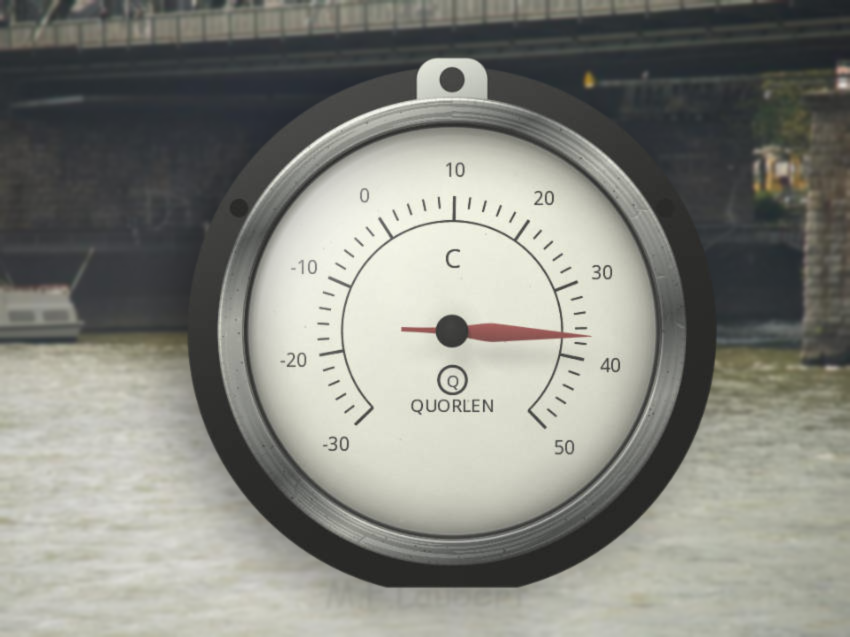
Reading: 37,°C
